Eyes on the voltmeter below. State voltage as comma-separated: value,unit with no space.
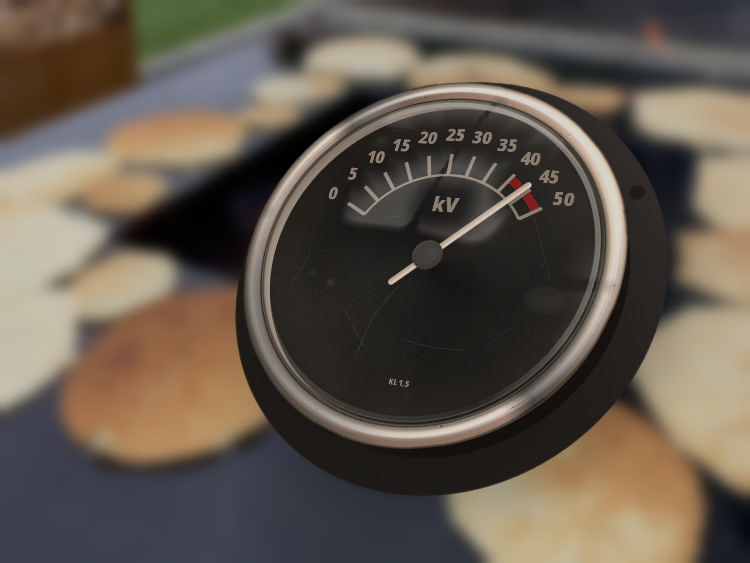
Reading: 45,kV
